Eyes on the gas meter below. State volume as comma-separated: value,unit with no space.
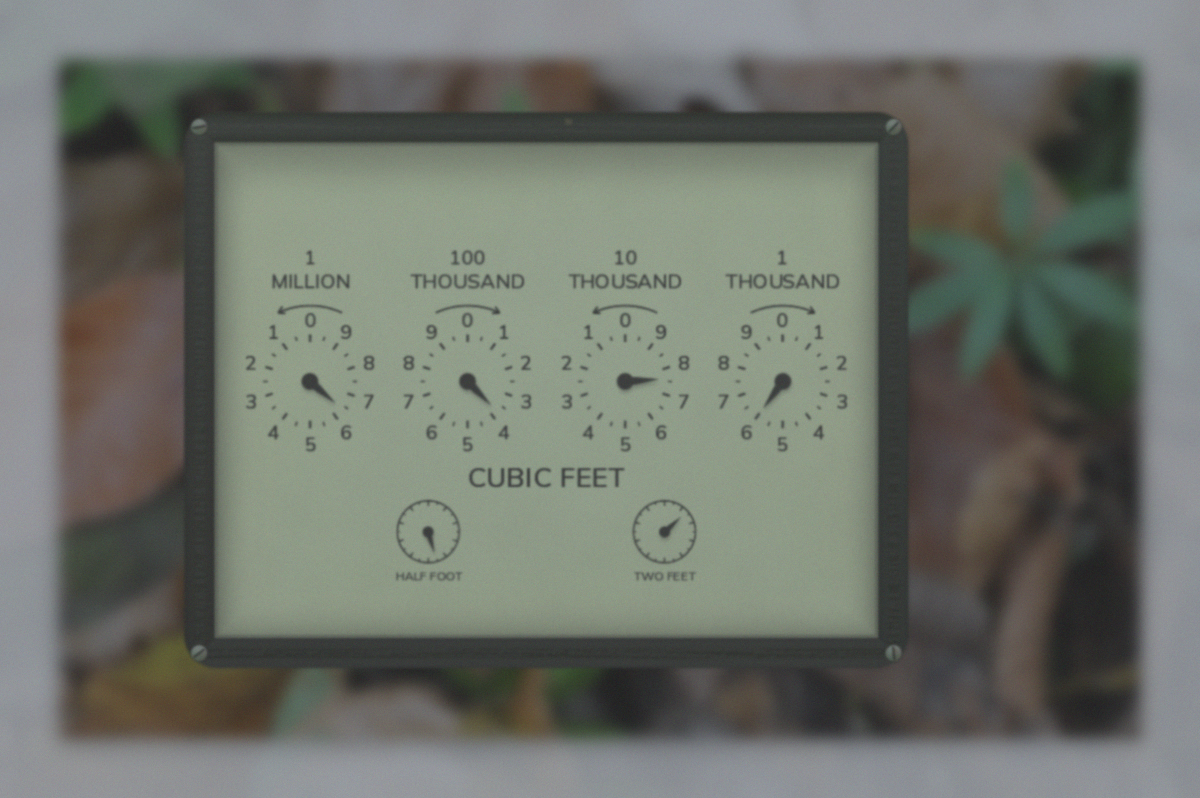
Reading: 637600,ft³
